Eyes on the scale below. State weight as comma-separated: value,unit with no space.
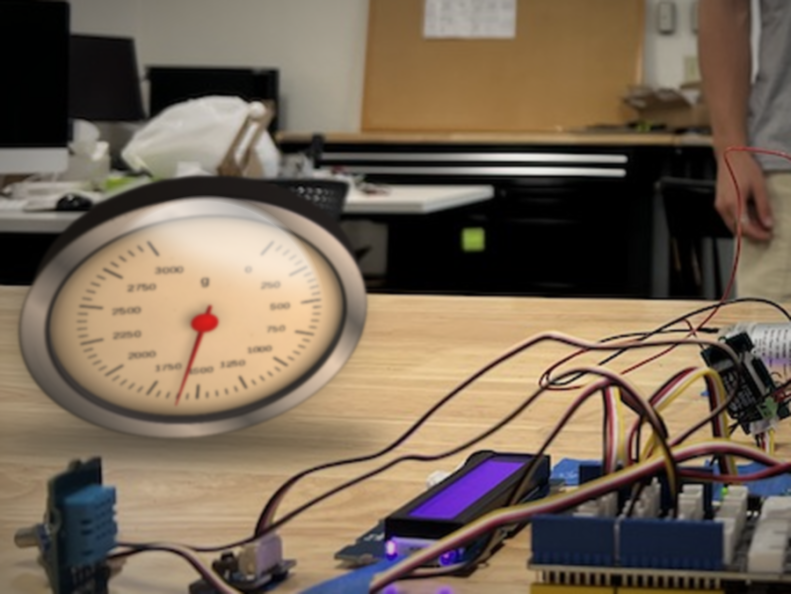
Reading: 1600,g
